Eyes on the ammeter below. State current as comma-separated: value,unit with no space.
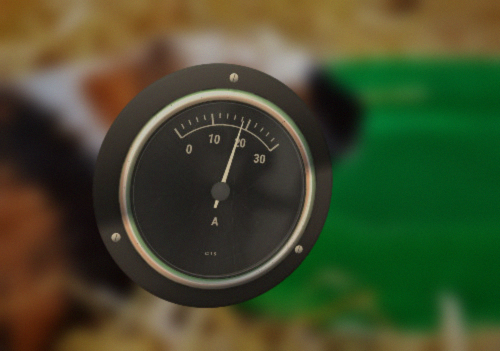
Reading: 18,A
